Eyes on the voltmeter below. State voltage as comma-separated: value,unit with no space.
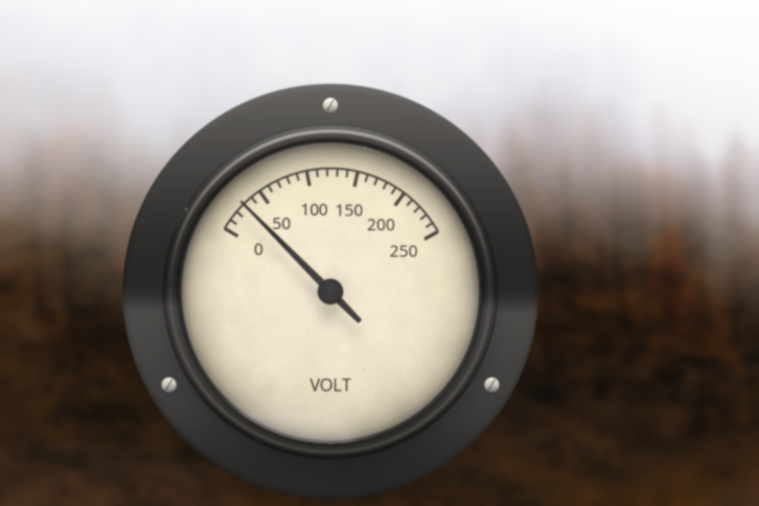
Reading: 30,V
